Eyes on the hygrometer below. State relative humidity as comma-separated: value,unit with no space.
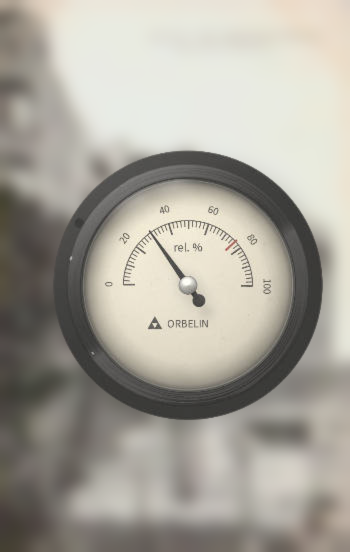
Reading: 30,%
